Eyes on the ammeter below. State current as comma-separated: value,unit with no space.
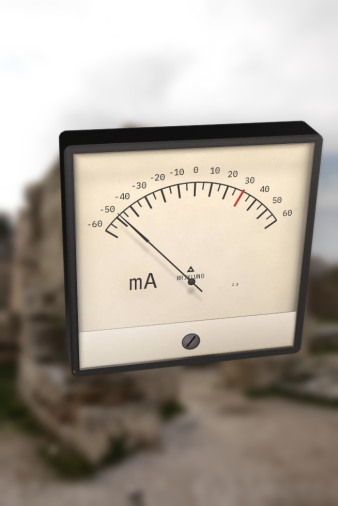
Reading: -47.5,mA
